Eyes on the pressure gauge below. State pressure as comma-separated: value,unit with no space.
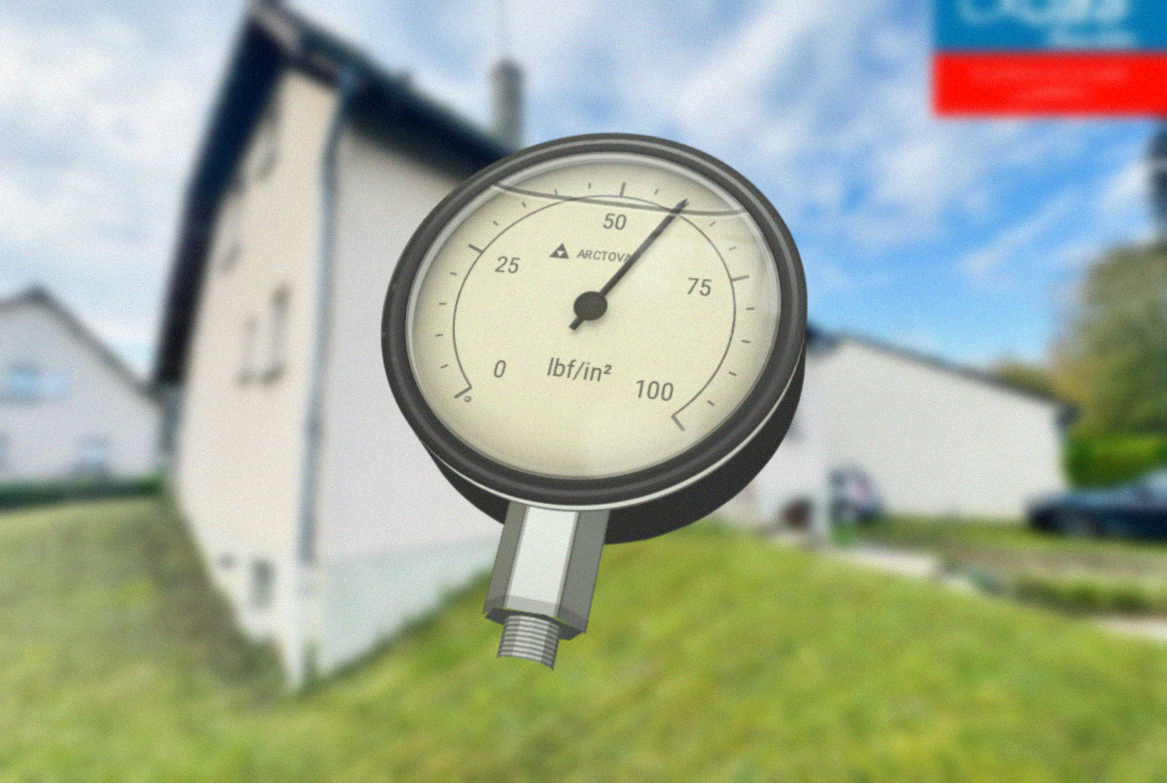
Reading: 60,psi
